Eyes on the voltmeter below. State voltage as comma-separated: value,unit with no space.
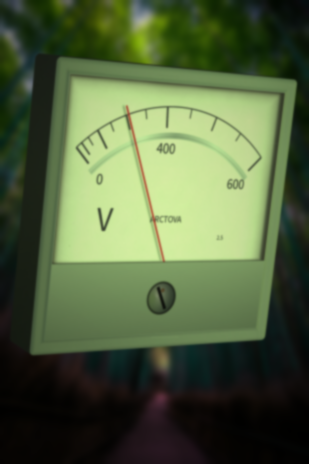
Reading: 300,V
